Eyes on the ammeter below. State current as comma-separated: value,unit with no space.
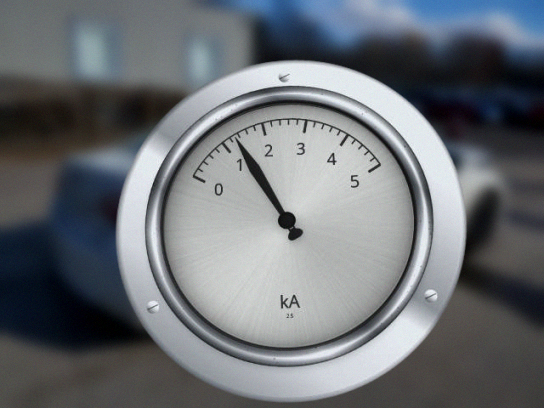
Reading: 1.3,kA
